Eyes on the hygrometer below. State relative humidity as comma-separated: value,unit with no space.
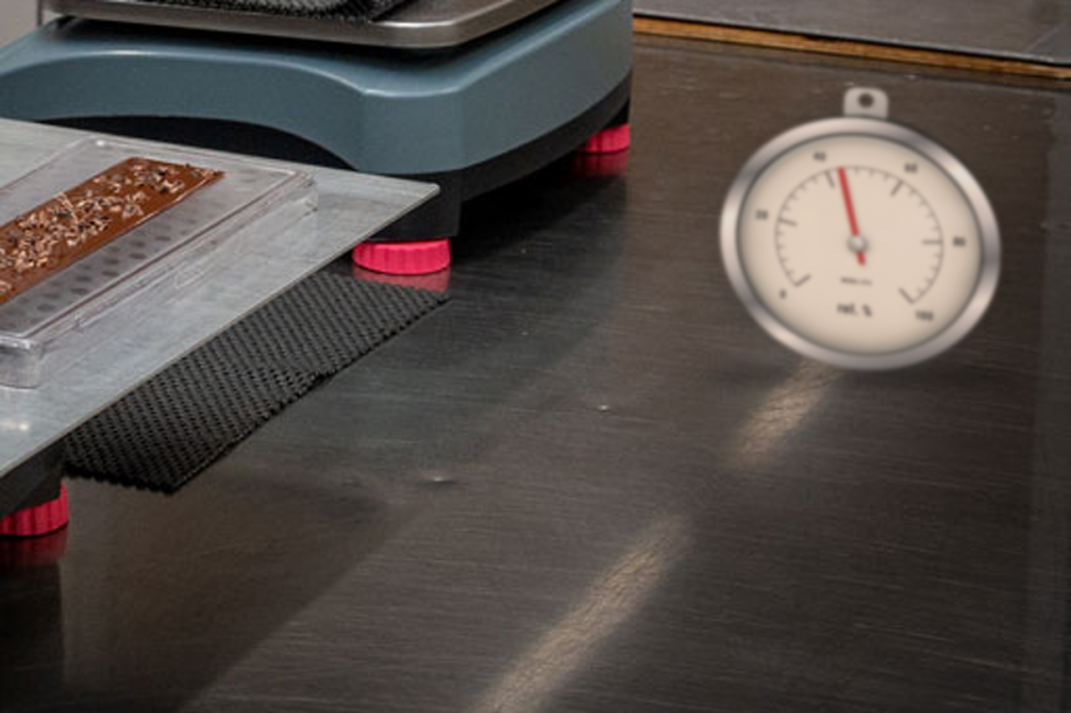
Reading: 44,%
